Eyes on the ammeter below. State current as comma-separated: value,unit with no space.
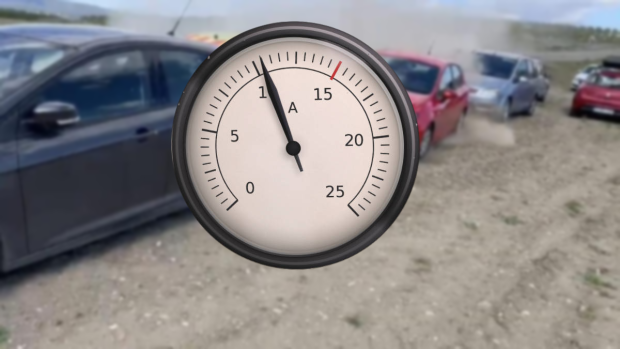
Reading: 10.5,A
